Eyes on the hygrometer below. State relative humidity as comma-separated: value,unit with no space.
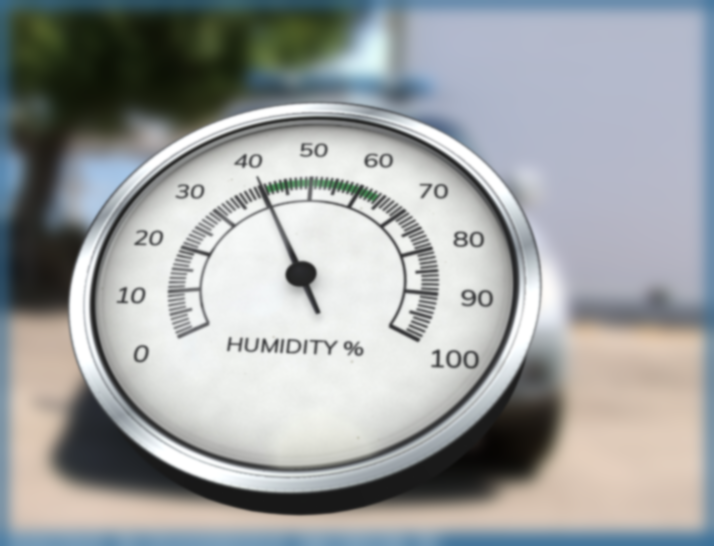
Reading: 40,%
